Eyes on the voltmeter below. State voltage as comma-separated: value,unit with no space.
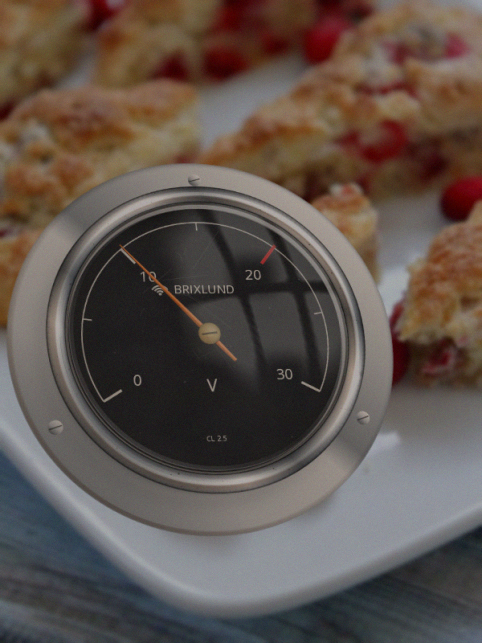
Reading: 10,V
